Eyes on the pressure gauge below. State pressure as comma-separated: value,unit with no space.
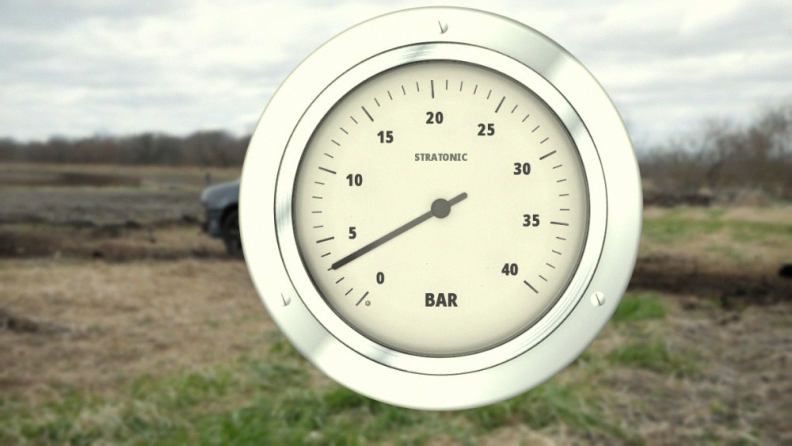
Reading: 3,bar
